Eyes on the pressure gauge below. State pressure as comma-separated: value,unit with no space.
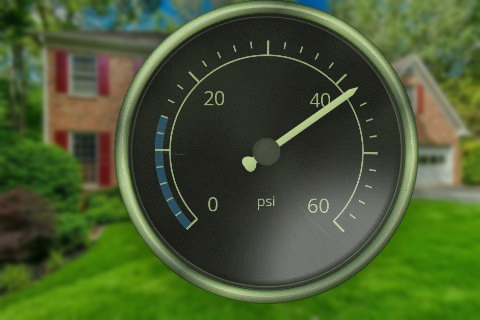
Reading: 42,psi
